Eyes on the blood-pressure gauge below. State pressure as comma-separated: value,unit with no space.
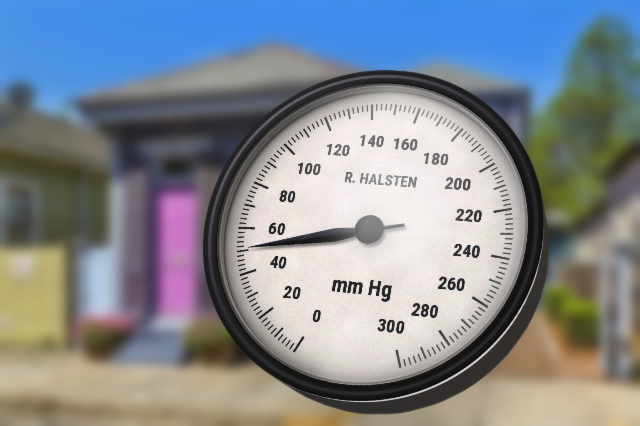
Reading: 50,mmHg
